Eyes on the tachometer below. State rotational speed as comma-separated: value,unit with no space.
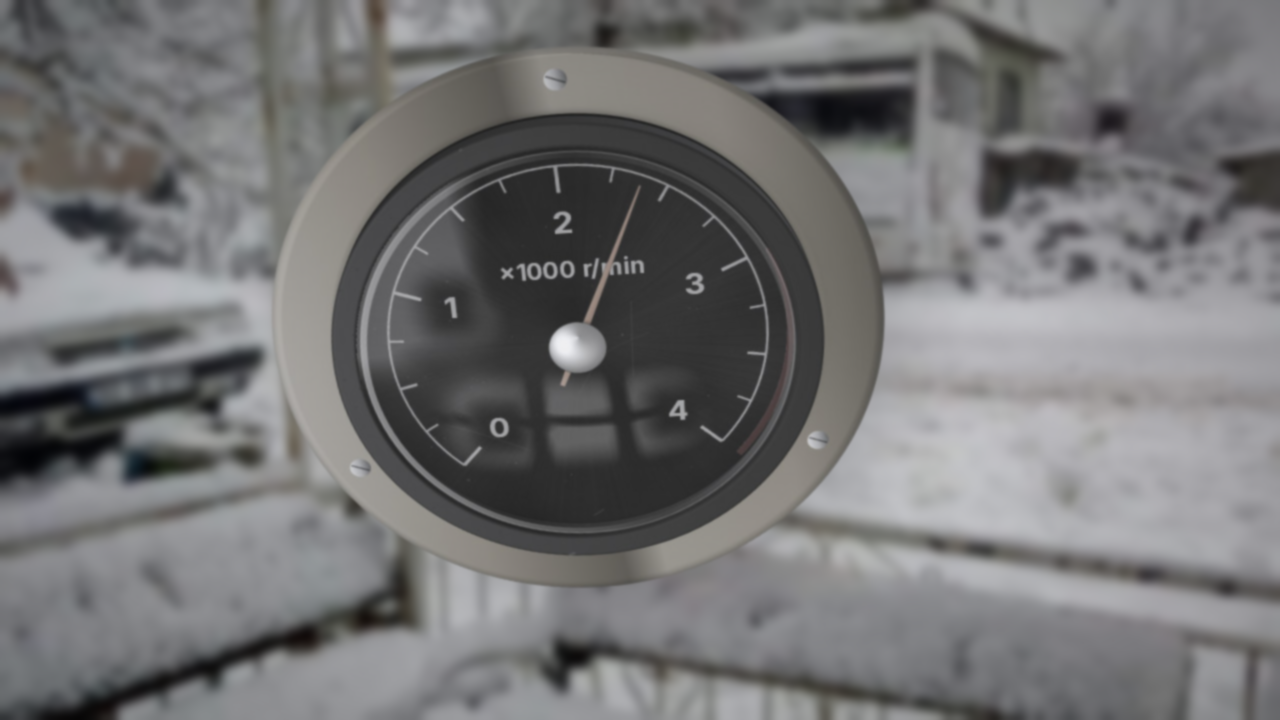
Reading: 2375,rpm
